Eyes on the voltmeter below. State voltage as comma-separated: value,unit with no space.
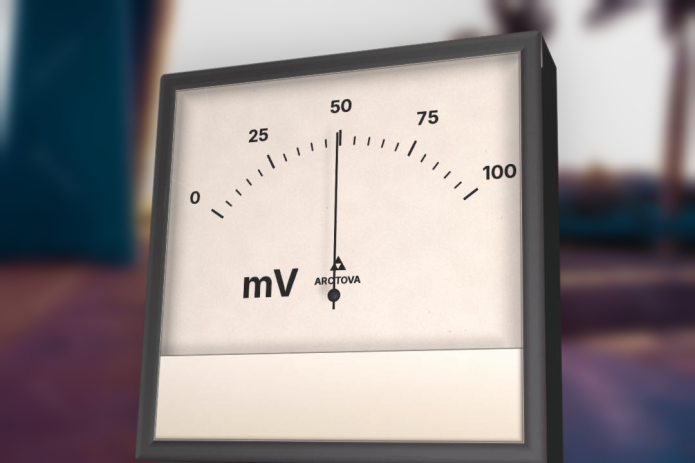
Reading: 50,mV
